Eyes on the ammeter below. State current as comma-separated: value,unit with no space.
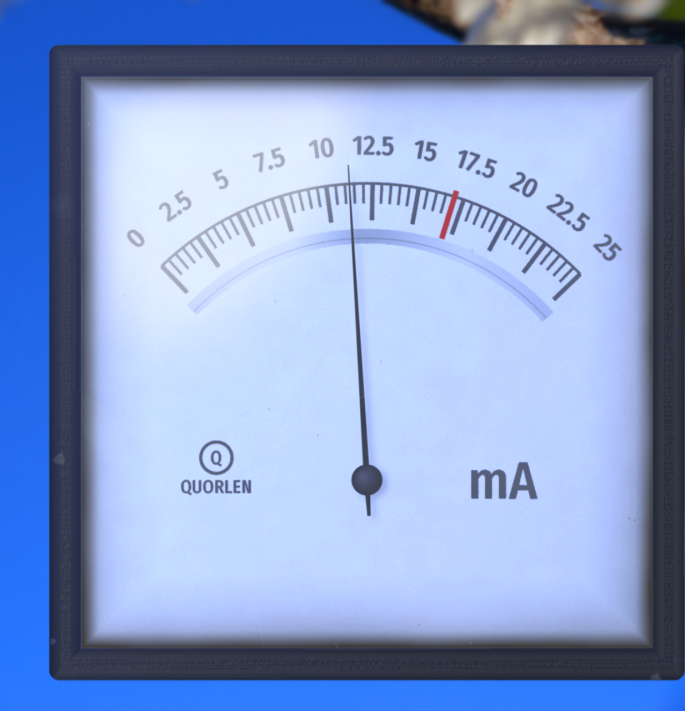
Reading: 11.25,mA
